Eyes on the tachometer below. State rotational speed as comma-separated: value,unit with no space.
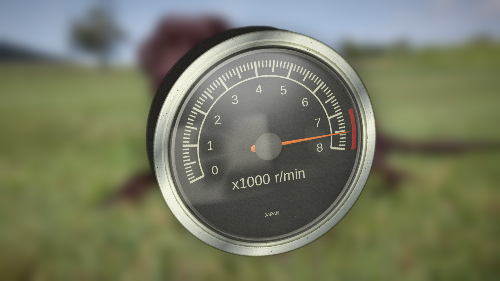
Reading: 7500,rpm
